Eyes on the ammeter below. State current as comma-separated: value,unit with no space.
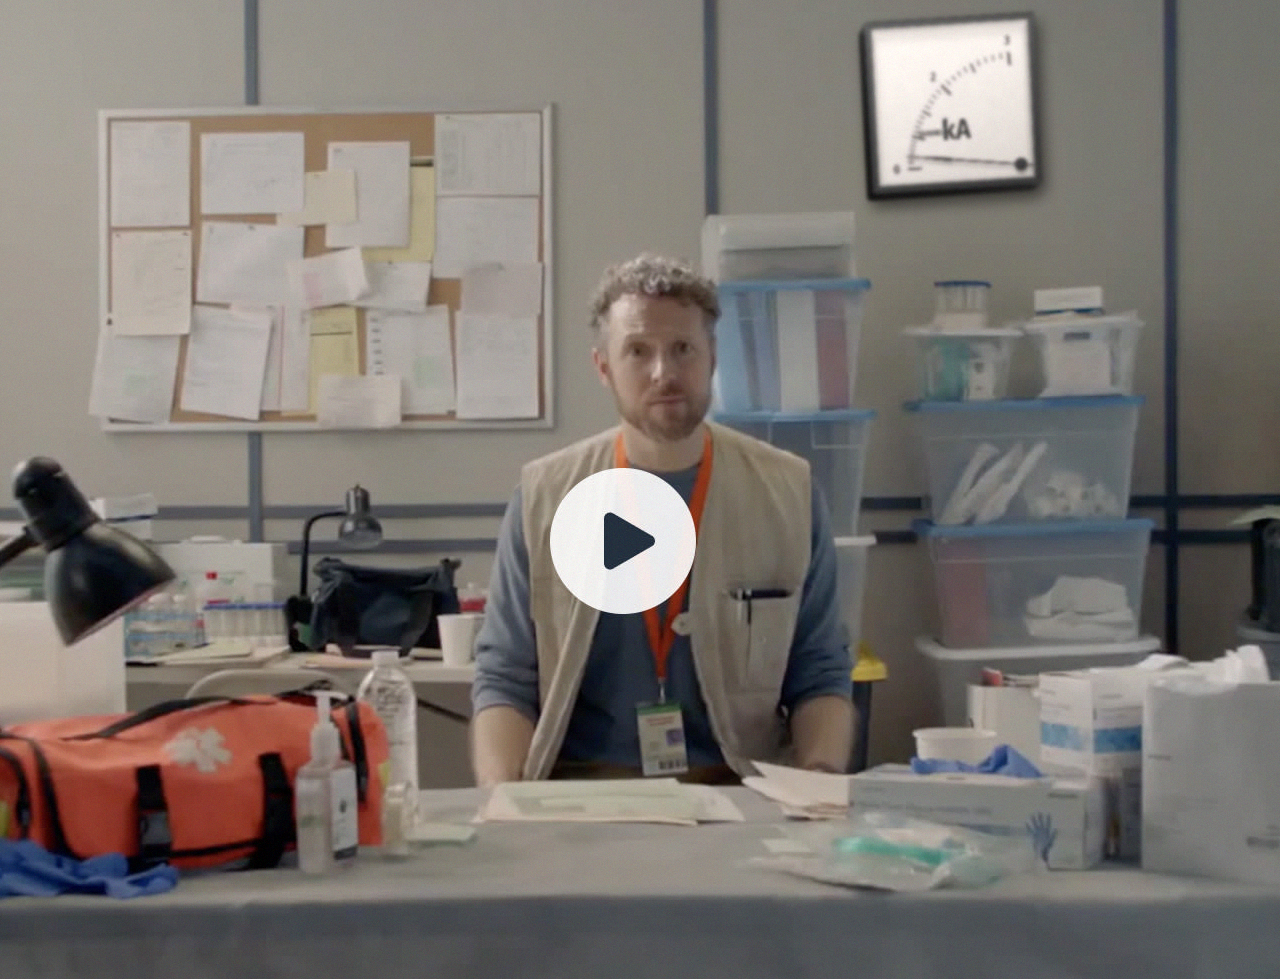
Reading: 0.5,kA
